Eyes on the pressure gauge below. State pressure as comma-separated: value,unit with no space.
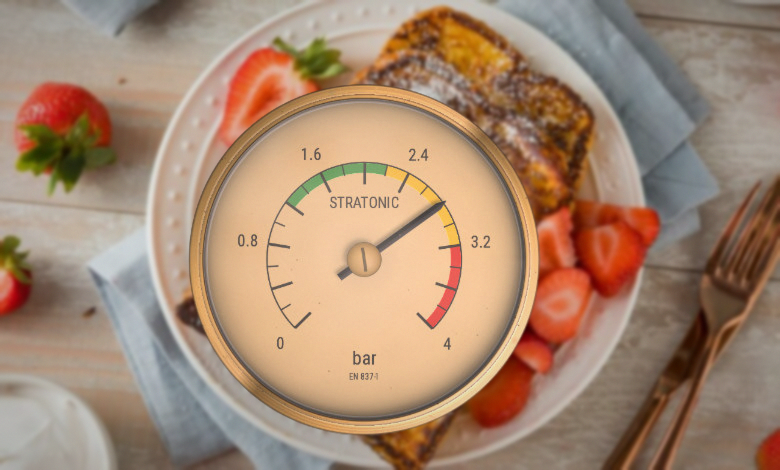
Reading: 2.8,bar
